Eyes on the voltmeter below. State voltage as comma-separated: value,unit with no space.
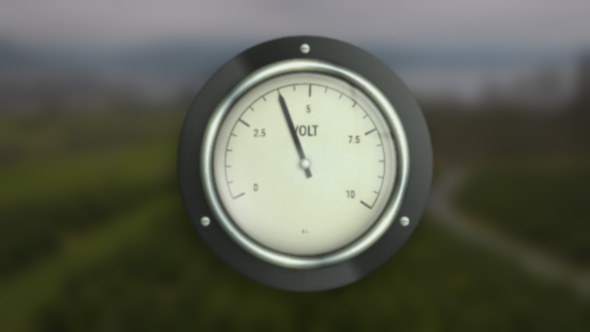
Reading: 4,V
